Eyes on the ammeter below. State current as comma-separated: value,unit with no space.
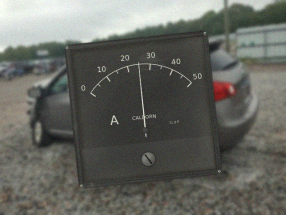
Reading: 25,A
